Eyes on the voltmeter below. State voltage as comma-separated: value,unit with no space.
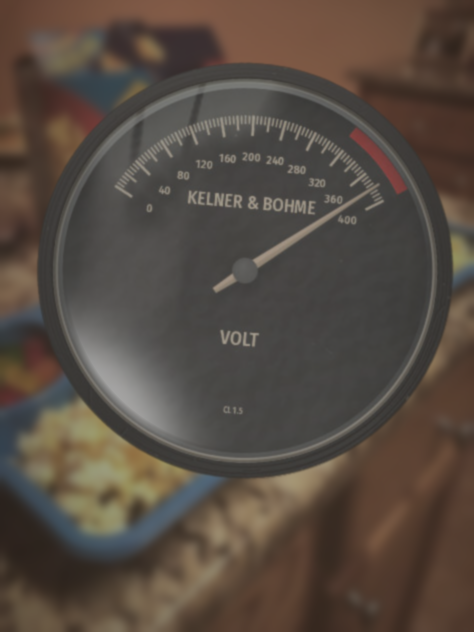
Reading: 380,V
